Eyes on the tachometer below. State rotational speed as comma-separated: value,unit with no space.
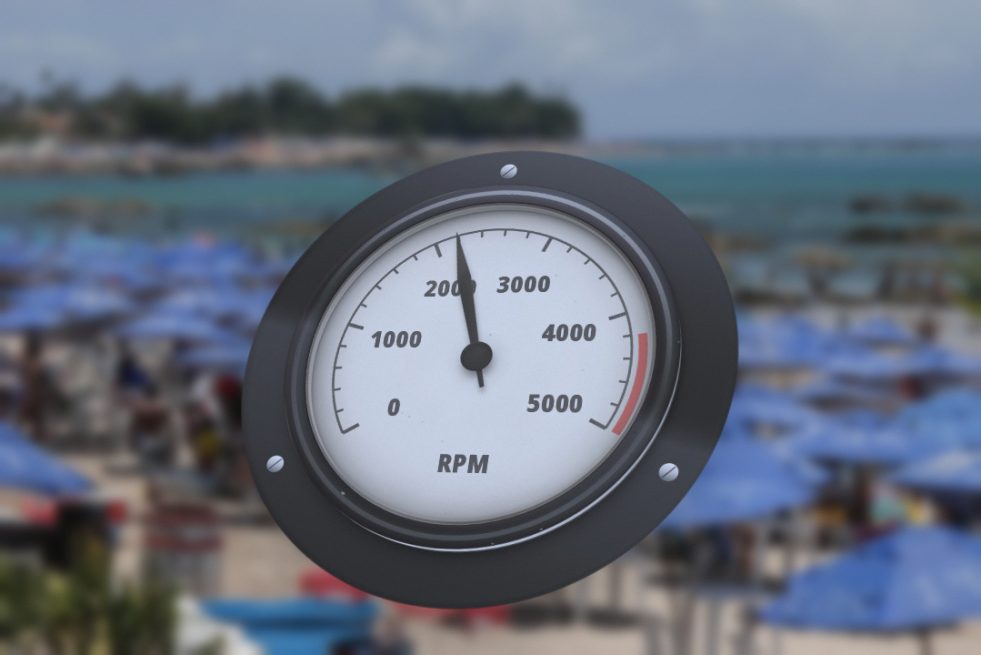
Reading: 2200,rpm
